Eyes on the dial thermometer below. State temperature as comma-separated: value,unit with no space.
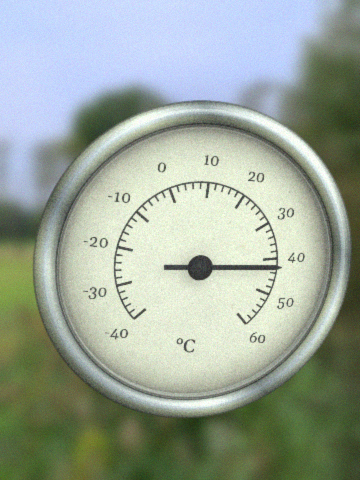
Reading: 42,°C
